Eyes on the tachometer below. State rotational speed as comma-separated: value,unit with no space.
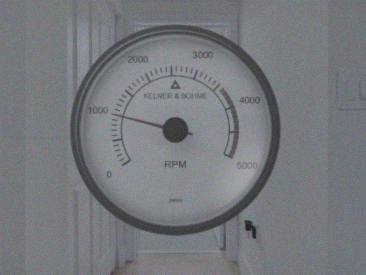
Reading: 1000,rpm
